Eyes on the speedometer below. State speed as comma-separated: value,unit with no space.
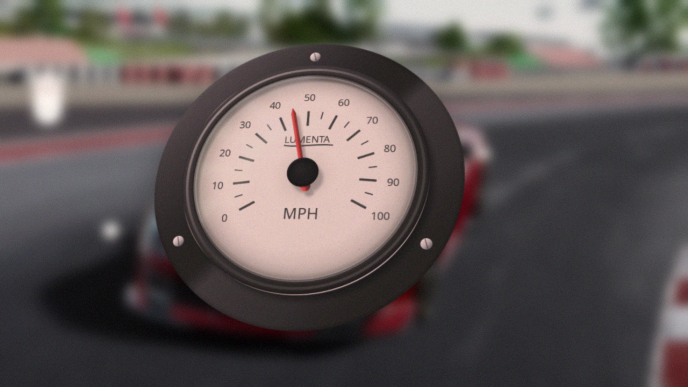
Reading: 45,mph
